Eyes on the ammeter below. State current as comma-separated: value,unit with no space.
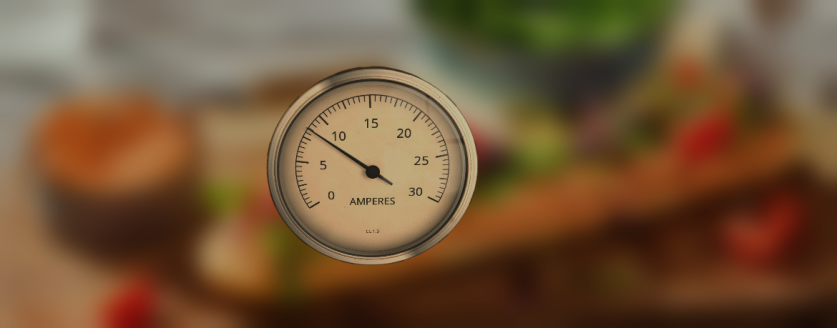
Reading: 8.5,A
